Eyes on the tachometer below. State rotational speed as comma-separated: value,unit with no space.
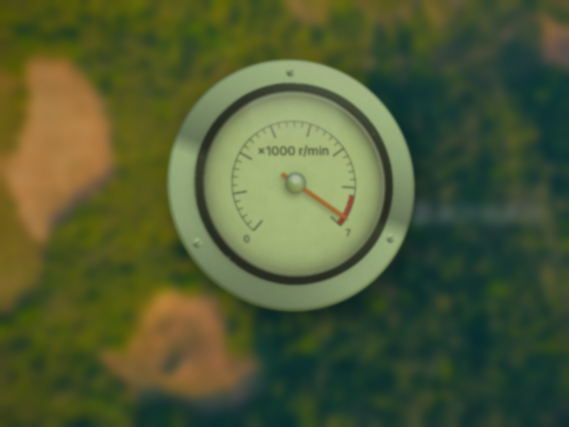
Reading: 6800,rpm
